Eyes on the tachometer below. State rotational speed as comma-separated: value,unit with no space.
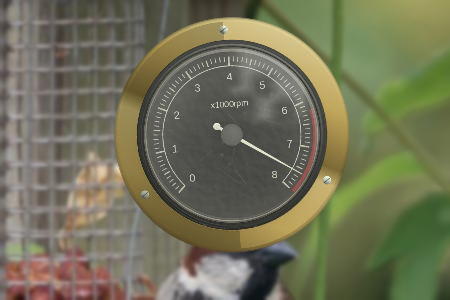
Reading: 7600,rpm
